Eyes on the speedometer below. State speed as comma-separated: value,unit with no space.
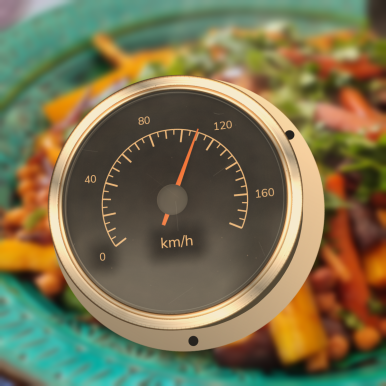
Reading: 110,km/h
